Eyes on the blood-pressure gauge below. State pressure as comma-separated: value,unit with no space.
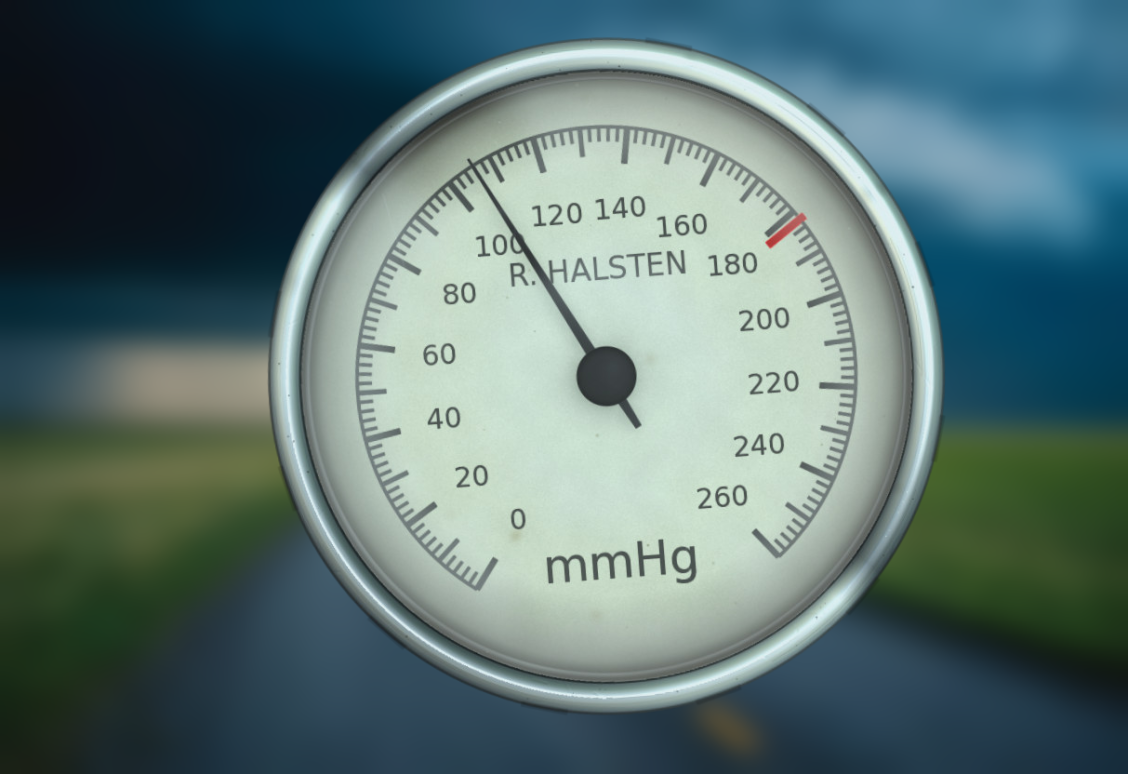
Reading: 106,mmHg
